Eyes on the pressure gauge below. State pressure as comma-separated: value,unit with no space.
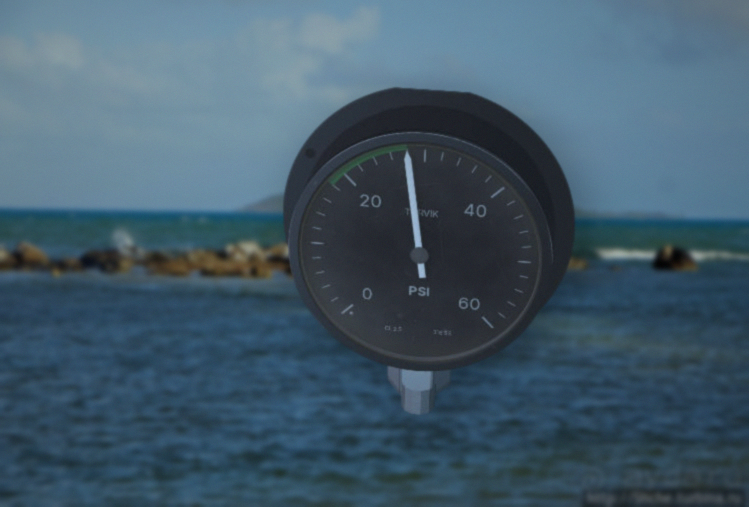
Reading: 28,psi
